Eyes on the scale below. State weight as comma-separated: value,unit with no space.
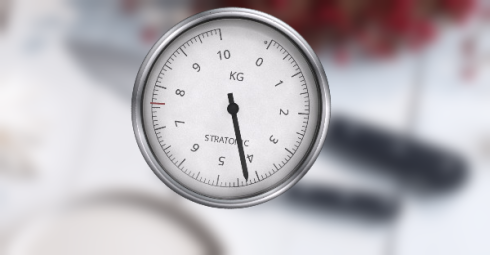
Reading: 4.3,kg
